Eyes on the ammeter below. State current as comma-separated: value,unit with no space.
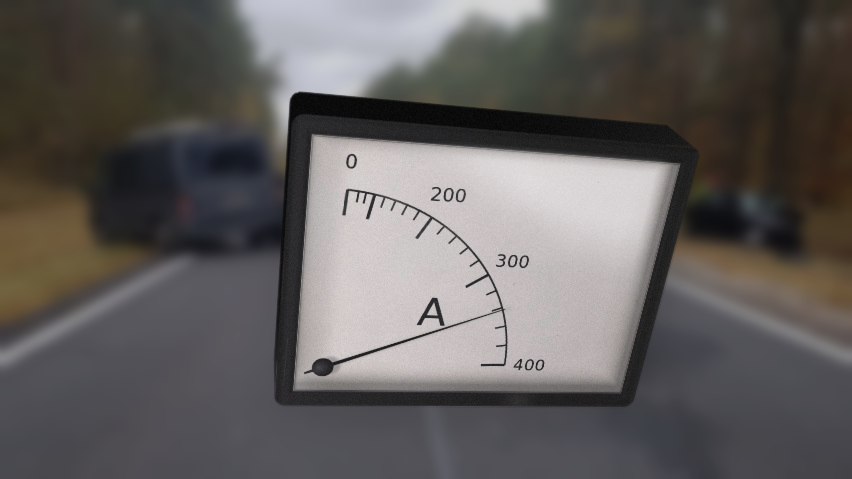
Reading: 340,A
